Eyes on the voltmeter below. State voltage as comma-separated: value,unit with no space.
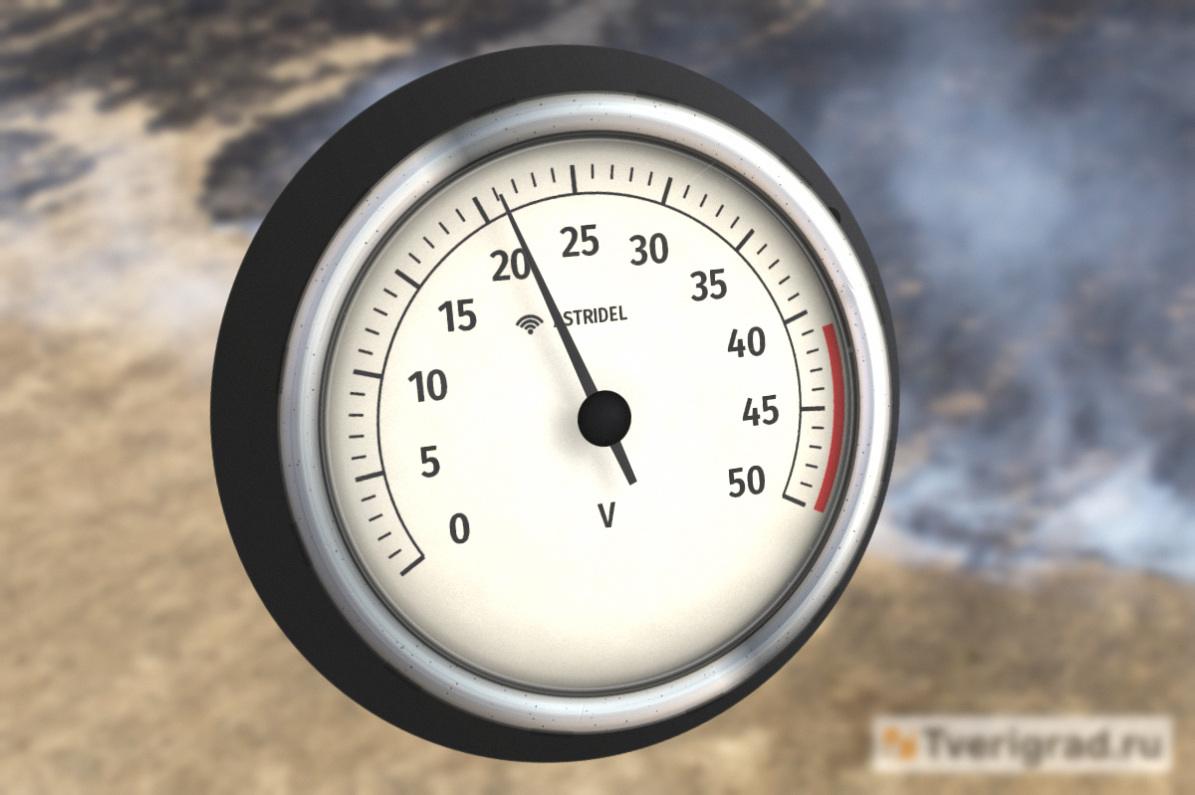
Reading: 21,V
